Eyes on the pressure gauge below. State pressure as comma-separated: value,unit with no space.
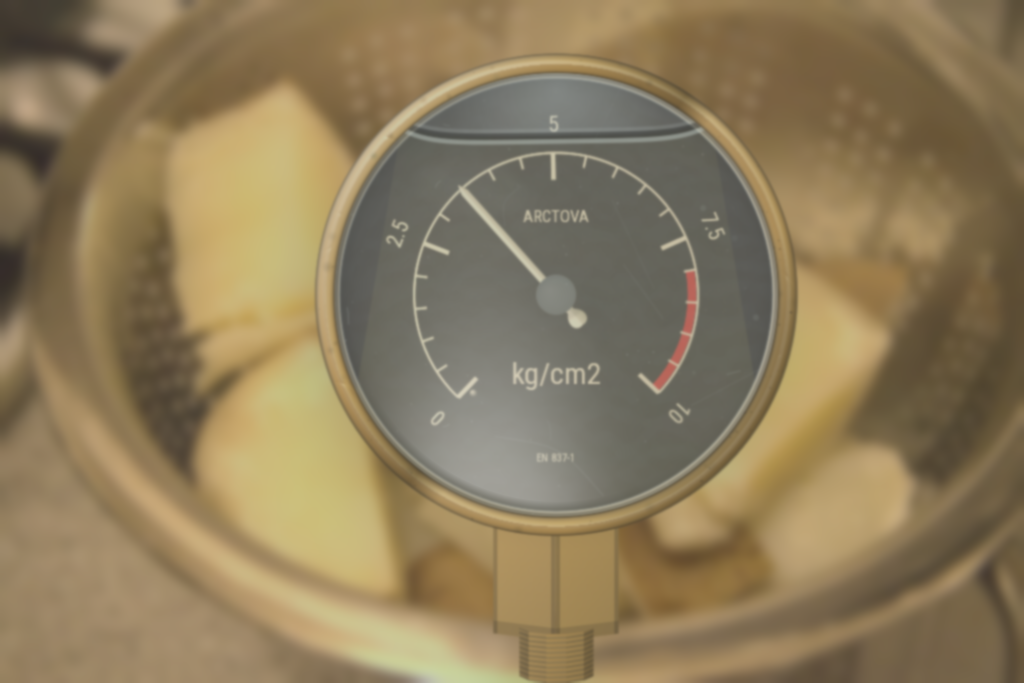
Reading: 3.5,kg/cm²
